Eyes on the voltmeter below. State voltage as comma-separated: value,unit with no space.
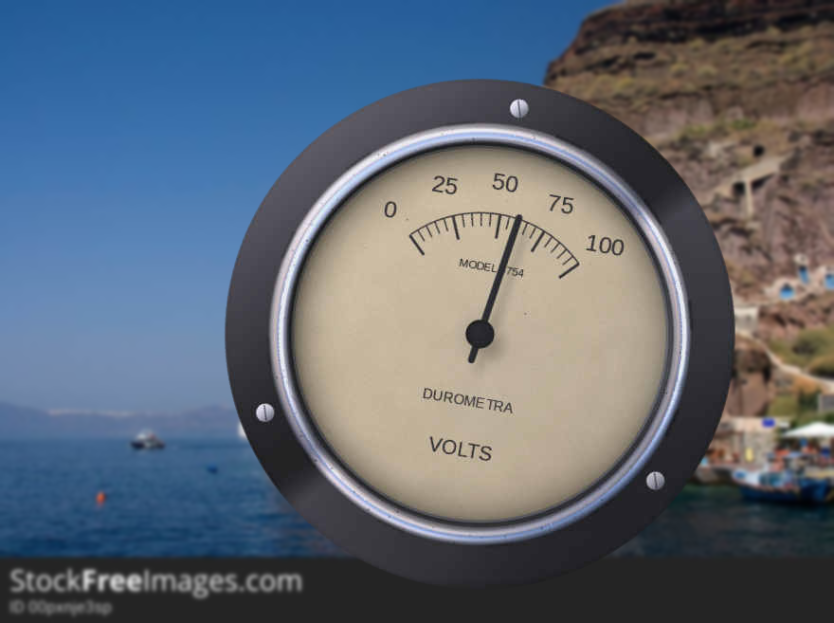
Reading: 60,V
